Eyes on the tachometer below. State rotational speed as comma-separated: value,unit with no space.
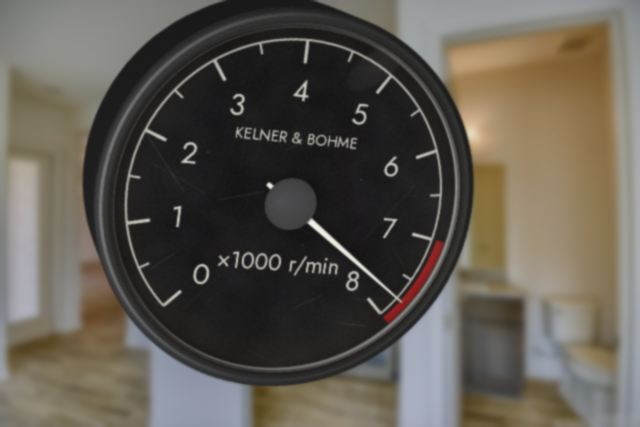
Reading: 7750,rpm
